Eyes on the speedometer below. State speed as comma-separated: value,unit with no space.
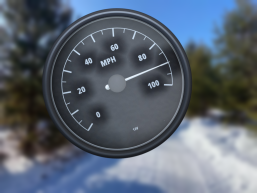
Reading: 90,mph
